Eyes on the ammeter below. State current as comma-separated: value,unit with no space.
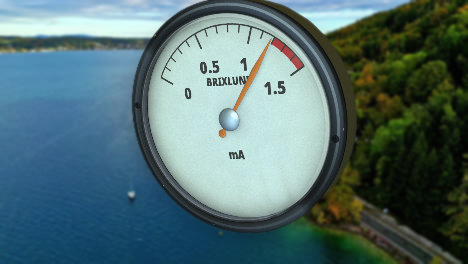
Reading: 1.2,mA
